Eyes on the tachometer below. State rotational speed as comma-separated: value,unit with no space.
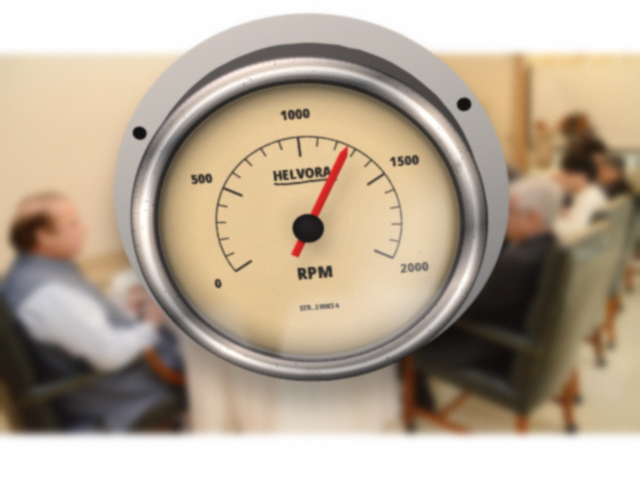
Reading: 1250,rpm
